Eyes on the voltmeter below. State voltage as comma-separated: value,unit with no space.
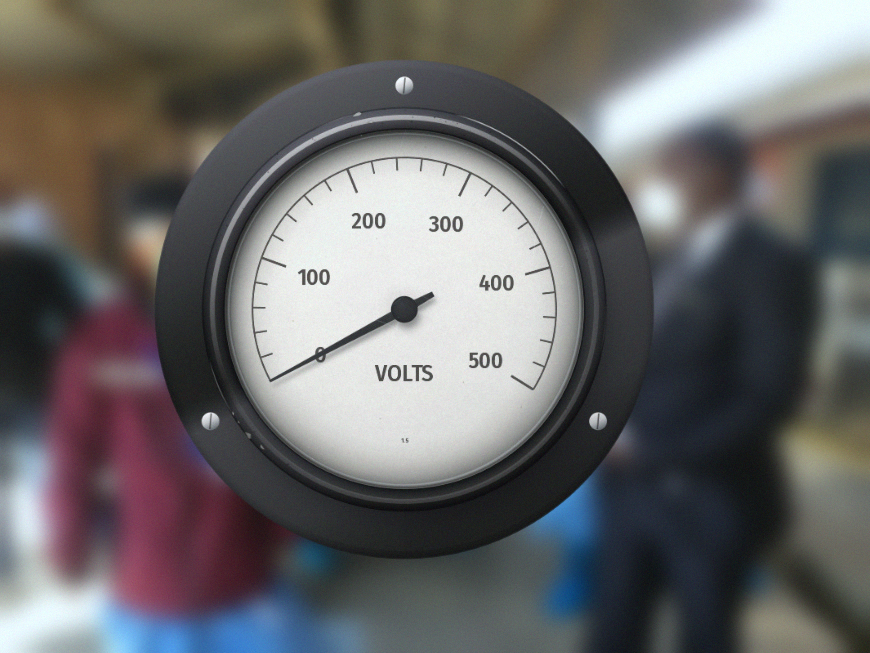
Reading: 0,V
